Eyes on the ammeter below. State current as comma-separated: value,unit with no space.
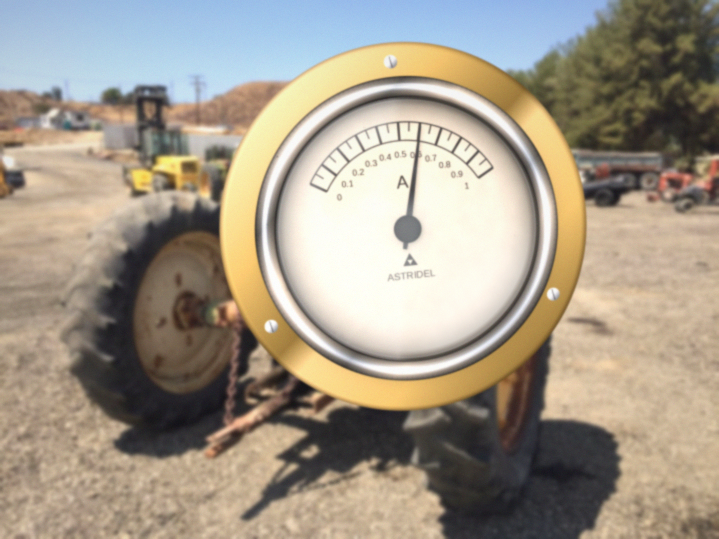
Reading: 0.6,A
